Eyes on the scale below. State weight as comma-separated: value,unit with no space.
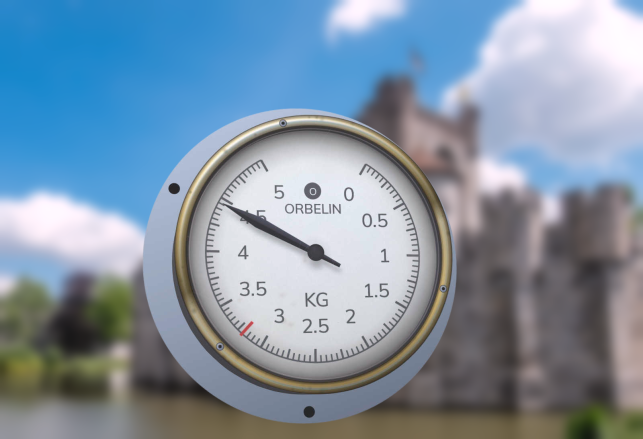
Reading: 4.45,kg
